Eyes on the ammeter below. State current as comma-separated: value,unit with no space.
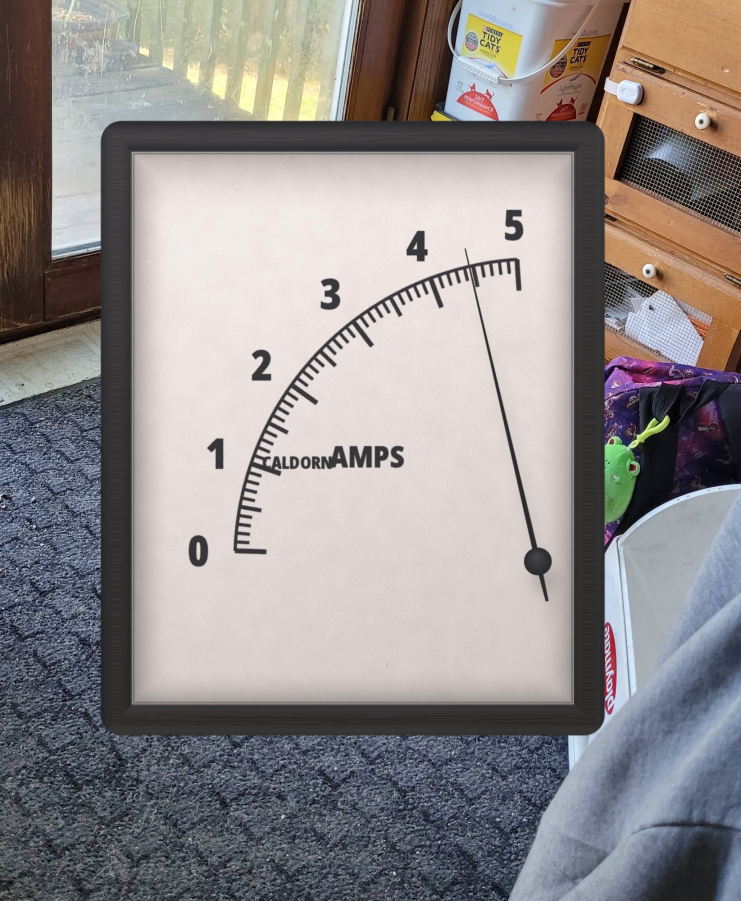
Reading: 4.45,A
